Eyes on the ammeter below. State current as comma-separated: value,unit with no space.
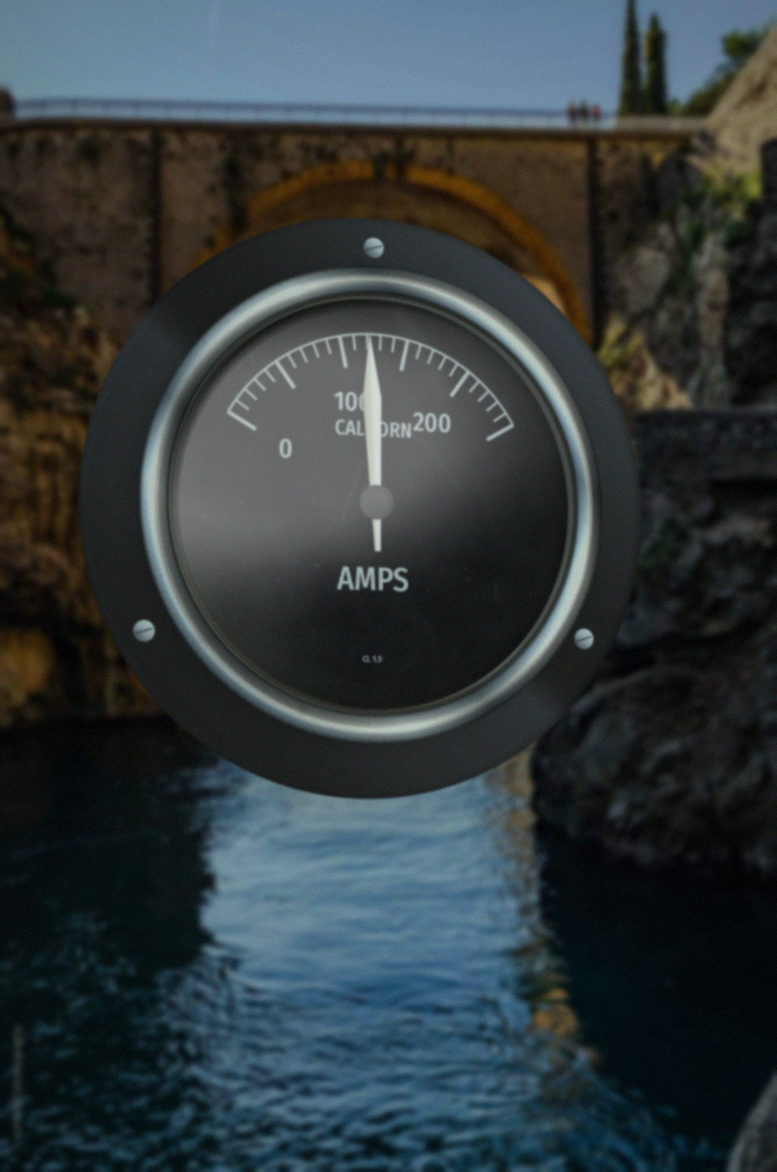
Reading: 120,A
